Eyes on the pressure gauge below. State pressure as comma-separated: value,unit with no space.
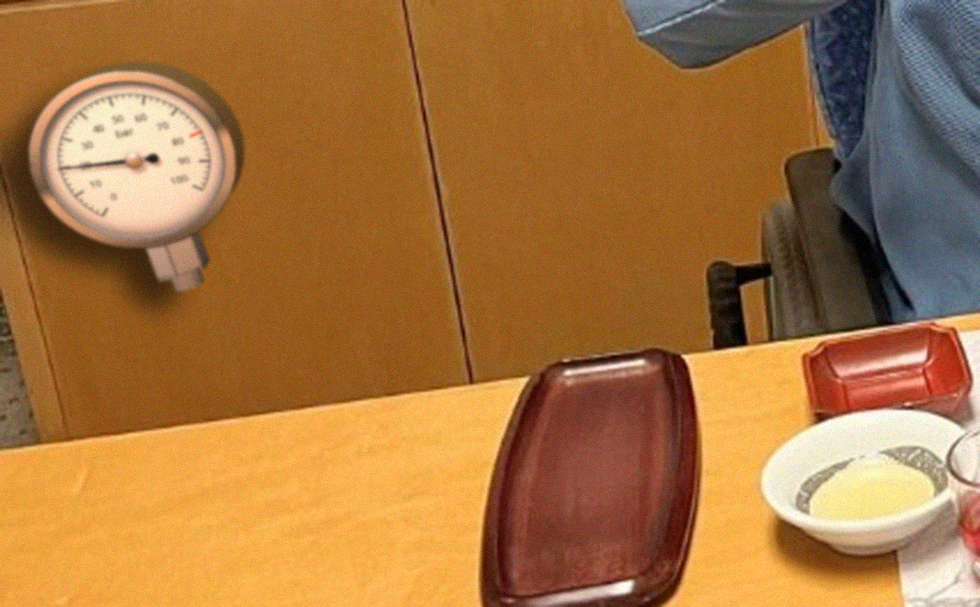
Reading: 20,bar
